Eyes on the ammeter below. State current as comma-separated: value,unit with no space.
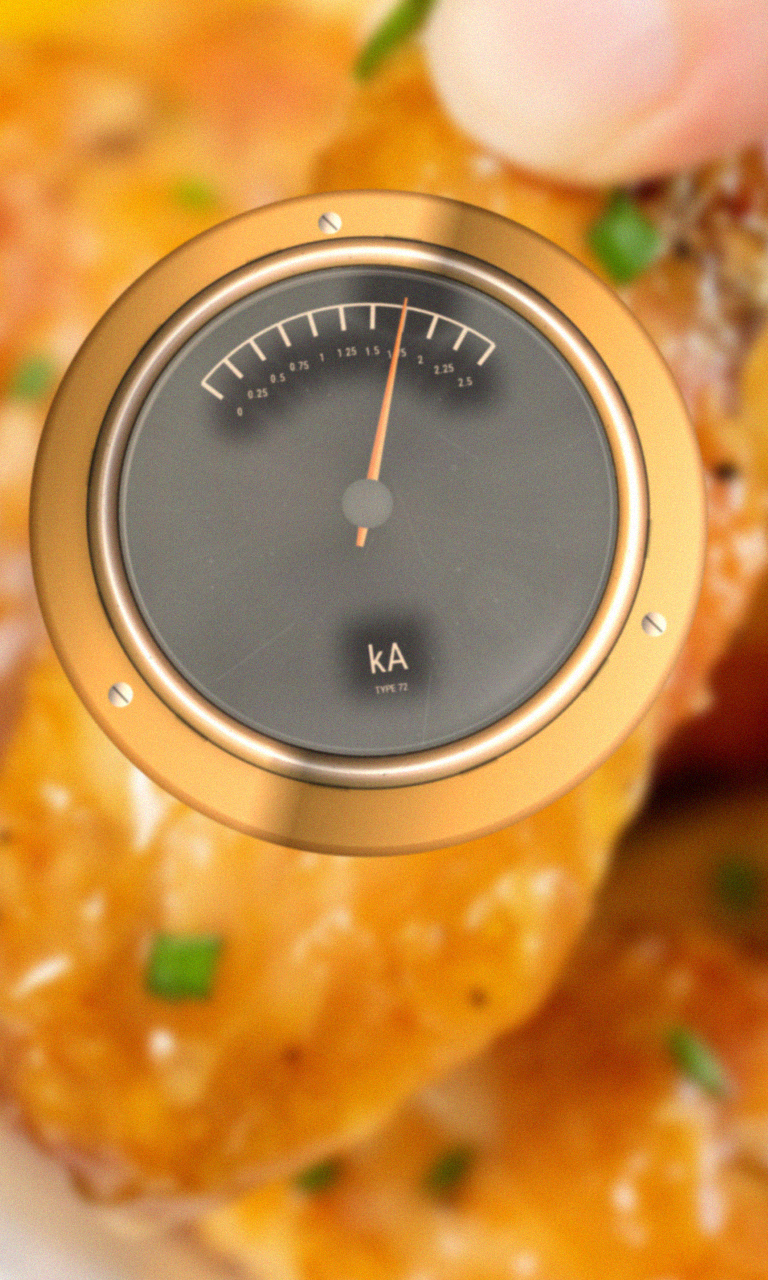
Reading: 1.75,kA
